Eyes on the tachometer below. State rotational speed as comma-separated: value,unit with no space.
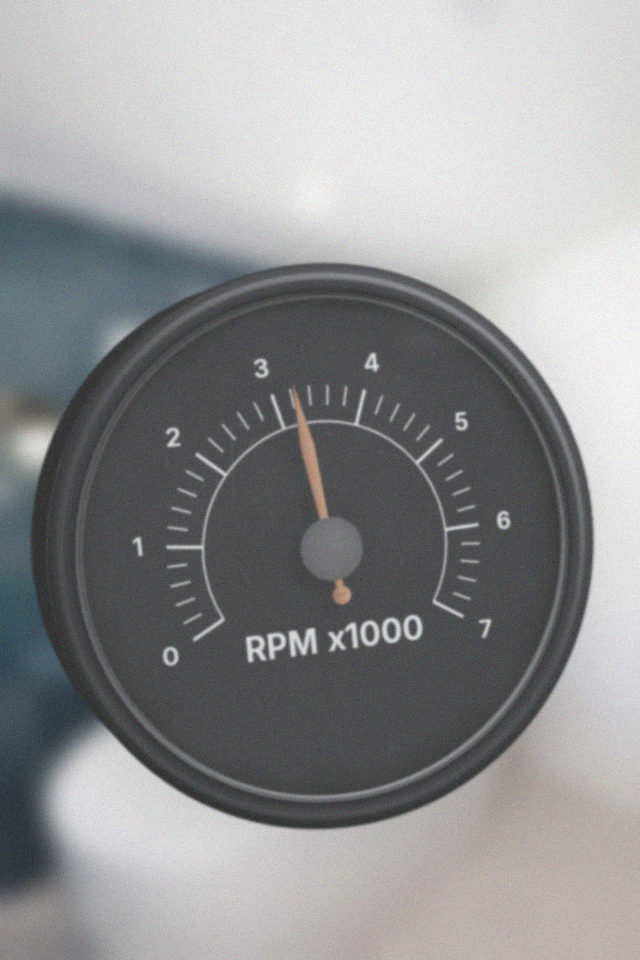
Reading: 3200,rpm
